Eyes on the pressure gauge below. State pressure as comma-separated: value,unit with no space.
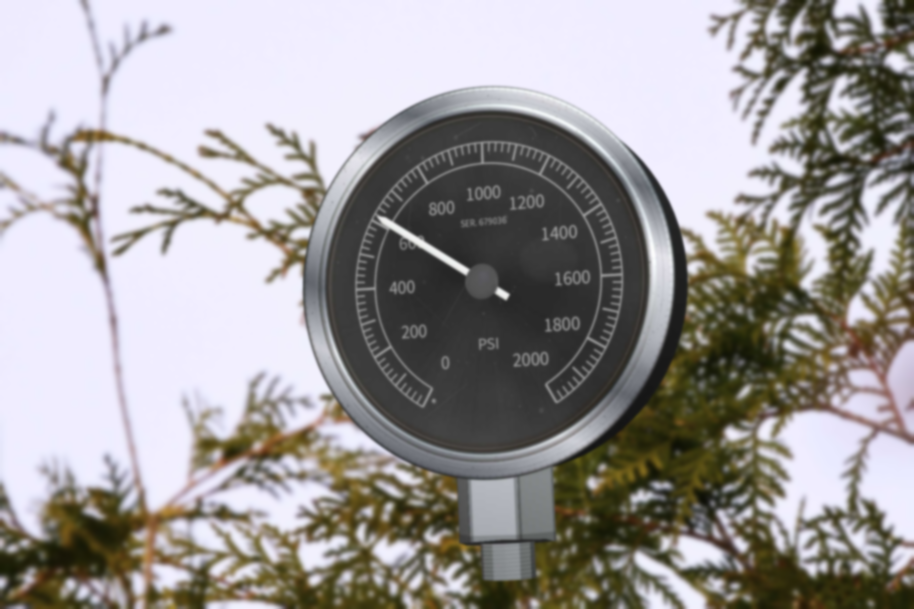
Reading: 620,psi
